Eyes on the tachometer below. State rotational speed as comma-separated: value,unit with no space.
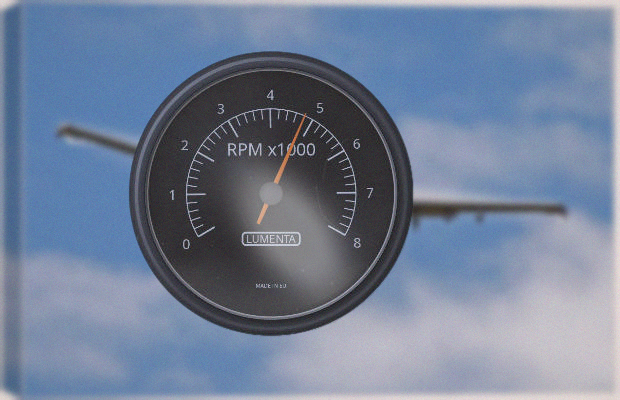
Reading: 4800,rpm
